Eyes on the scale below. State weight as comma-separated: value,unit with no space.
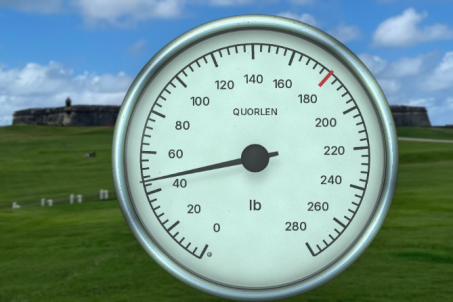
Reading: 46,lb
